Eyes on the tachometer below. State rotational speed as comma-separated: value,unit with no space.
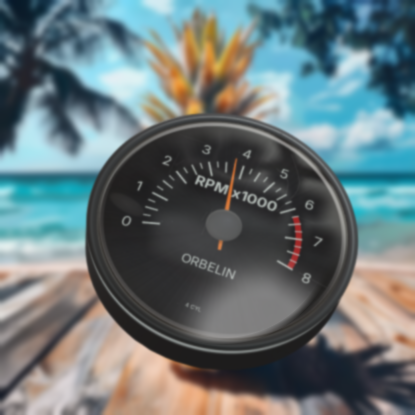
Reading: 3750,rpm
